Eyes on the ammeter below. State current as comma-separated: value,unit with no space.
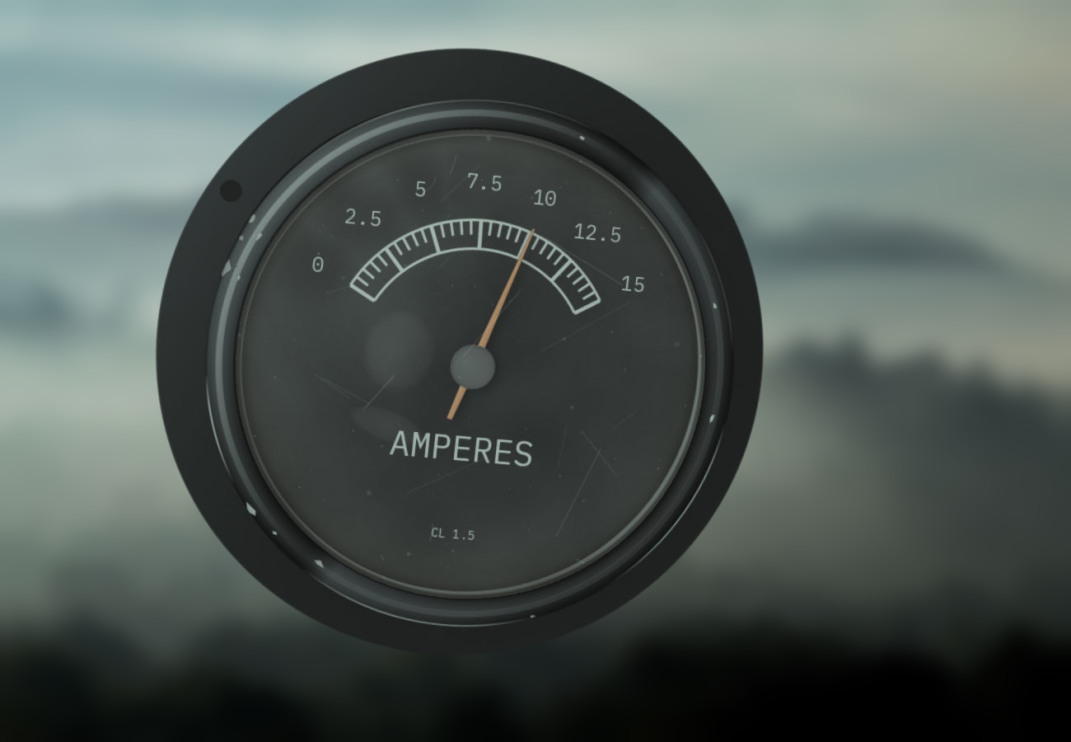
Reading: 10,A
